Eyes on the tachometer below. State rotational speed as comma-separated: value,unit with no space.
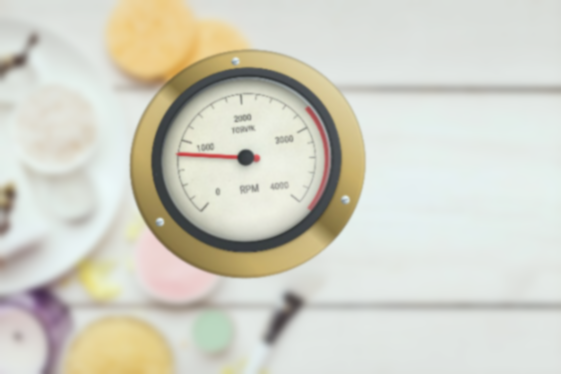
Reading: 800,rpm
